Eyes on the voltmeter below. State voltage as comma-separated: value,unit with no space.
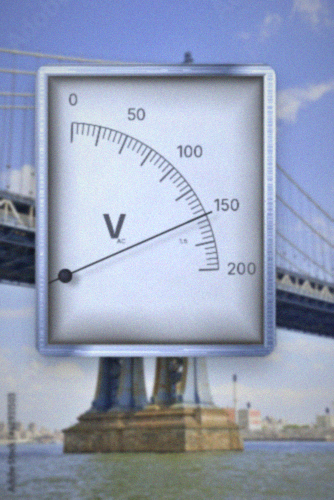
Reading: 150,V
